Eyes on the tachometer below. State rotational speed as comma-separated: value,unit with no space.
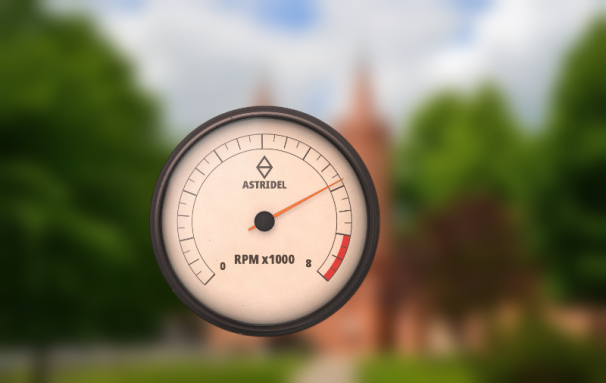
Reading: 5875,rpm
